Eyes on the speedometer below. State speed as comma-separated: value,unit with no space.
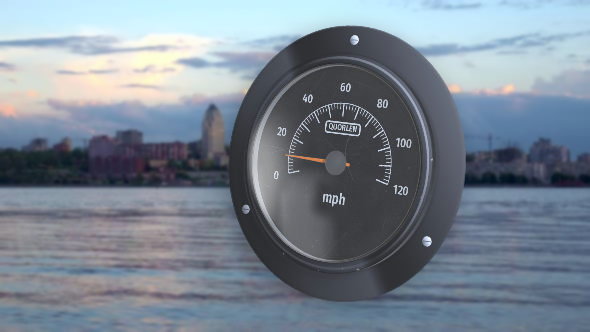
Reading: 10,mph
